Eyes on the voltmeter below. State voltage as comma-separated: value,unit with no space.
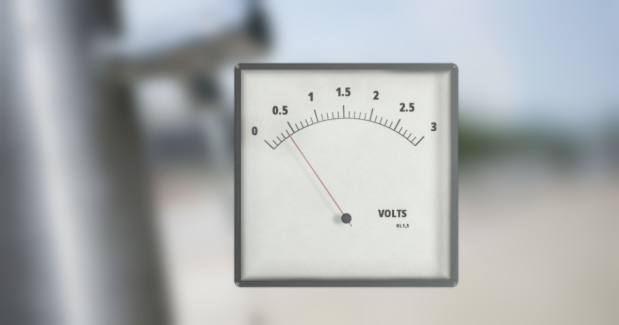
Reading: 0.4,V
